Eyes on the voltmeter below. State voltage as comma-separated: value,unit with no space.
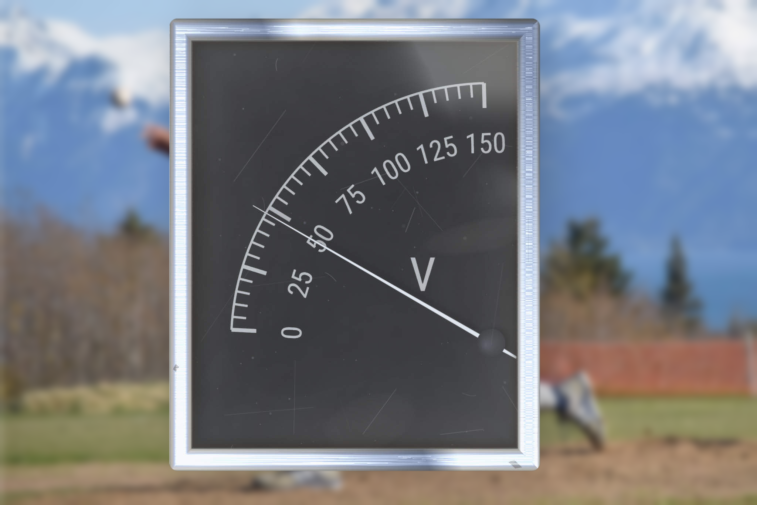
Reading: 47.5,V
